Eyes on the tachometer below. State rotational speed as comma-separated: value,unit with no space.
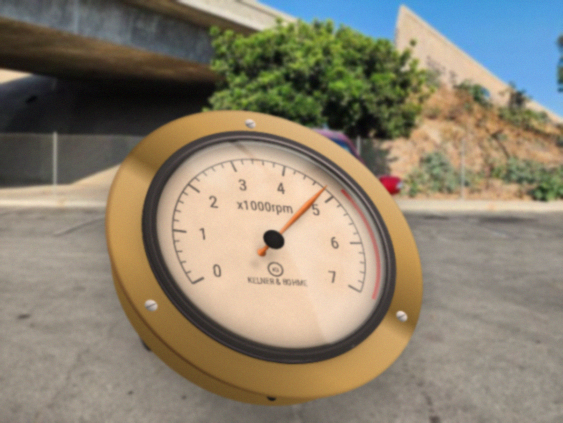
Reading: 4800,rpm
